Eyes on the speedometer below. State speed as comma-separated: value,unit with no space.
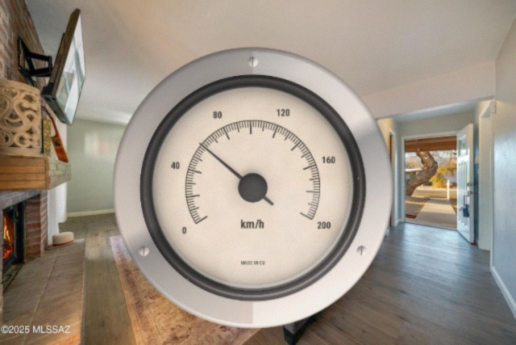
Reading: 60,km/h
